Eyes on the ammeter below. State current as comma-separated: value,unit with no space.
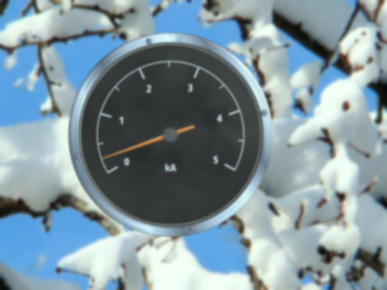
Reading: 0.25,kA
